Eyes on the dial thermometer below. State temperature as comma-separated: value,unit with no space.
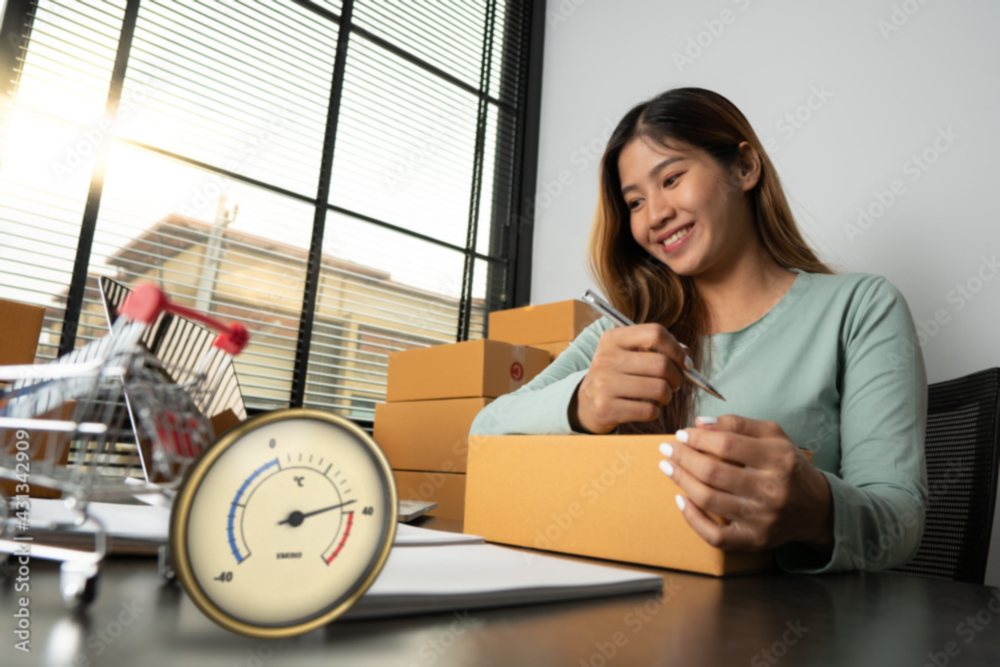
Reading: 36,°C
